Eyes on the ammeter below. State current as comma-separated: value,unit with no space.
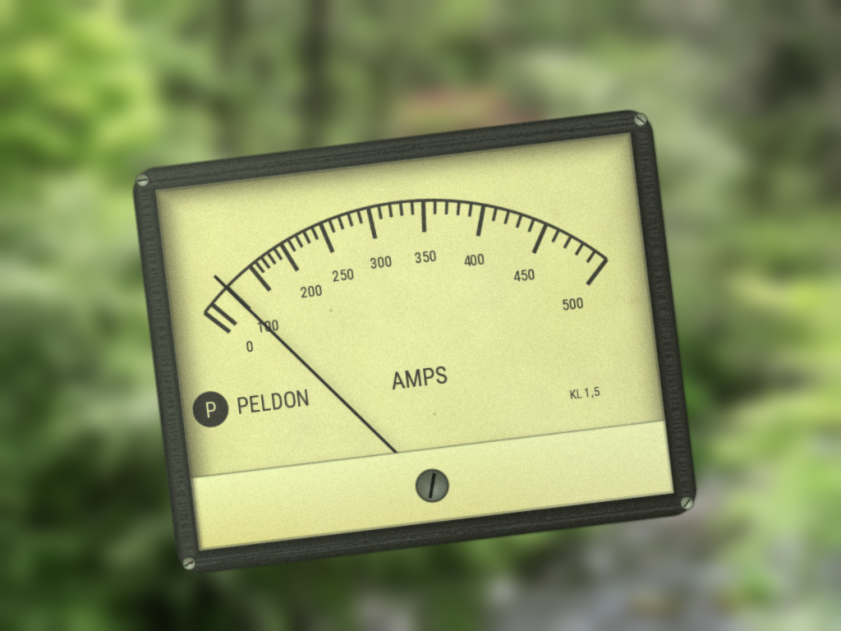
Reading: 100,A
